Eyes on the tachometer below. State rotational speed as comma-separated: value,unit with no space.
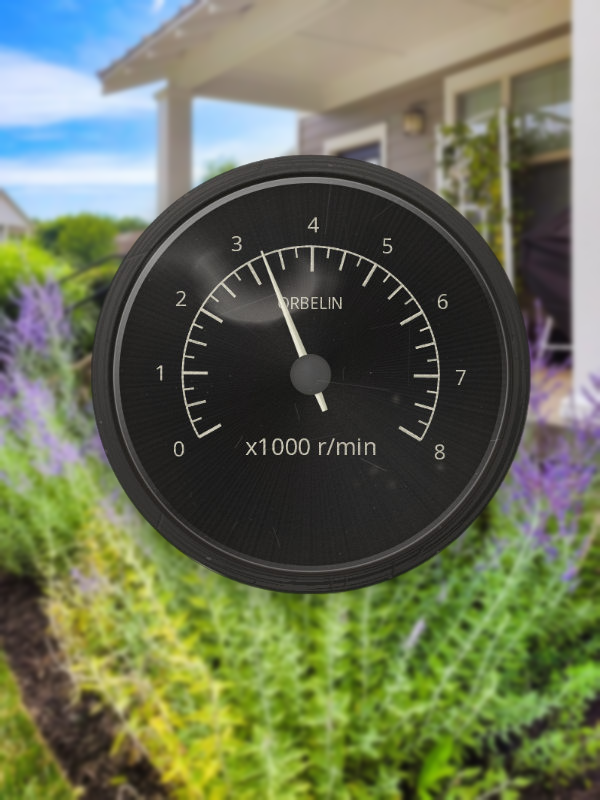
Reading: 3250,rpm
